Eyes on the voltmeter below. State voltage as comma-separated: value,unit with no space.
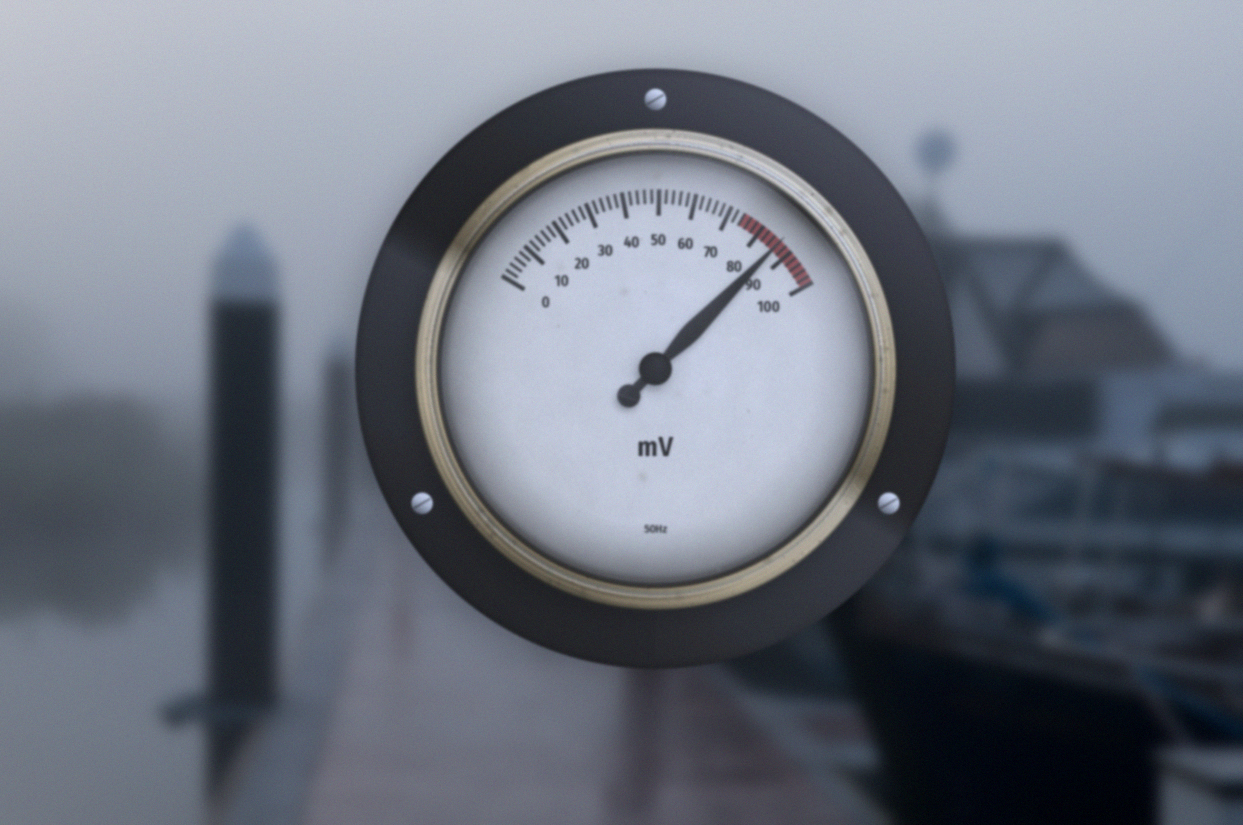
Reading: 86,mV
